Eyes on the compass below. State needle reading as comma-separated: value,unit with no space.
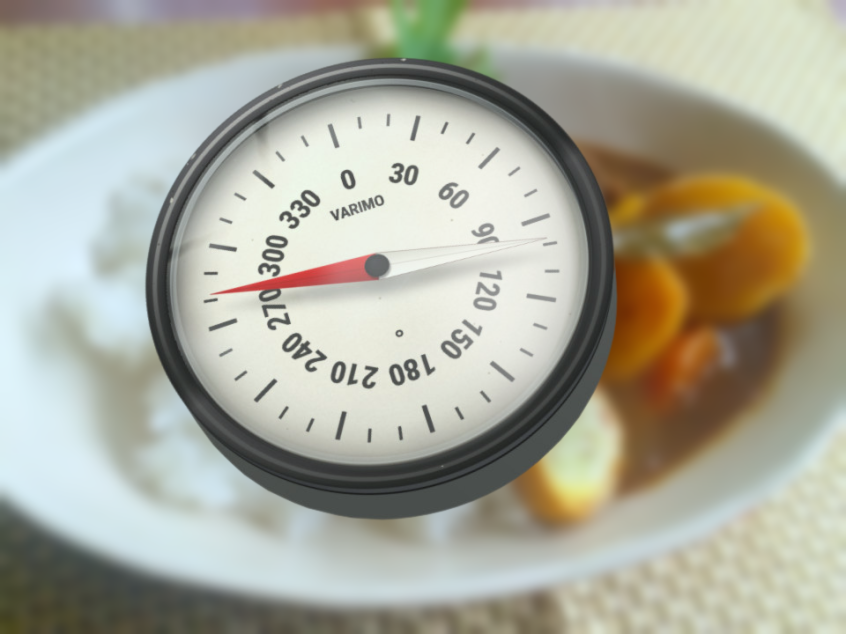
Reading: 280,°
